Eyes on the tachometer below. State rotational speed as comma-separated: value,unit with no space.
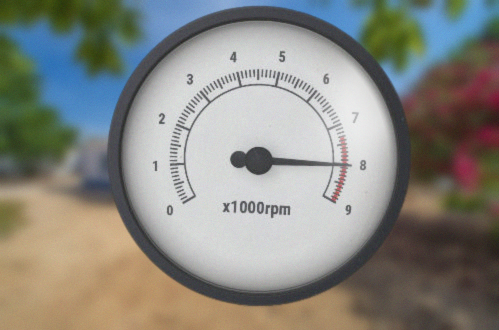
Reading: 8000,rpm
